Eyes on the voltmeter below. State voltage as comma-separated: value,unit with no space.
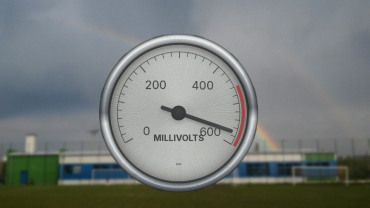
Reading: 570,mV
